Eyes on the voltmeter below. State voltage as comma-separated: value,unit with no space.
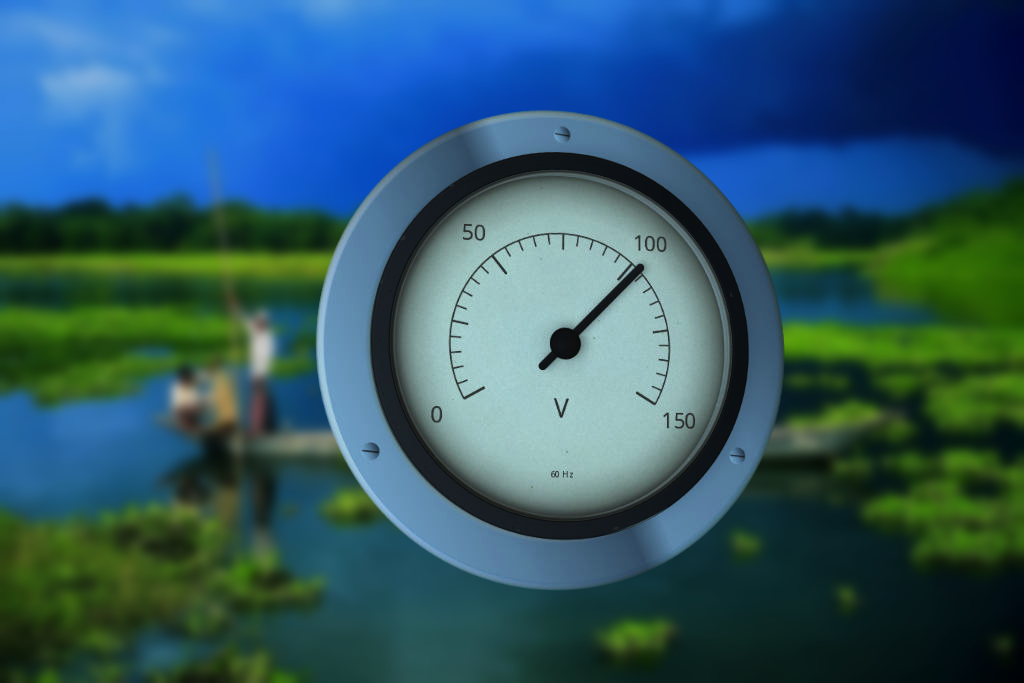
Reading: 102.5,V
